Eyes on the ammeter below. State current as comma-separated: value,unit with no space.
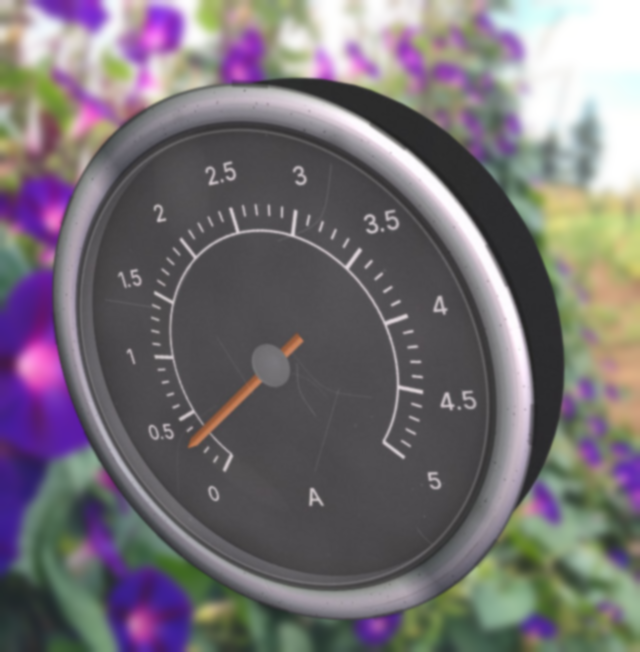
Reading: 0.3,A
